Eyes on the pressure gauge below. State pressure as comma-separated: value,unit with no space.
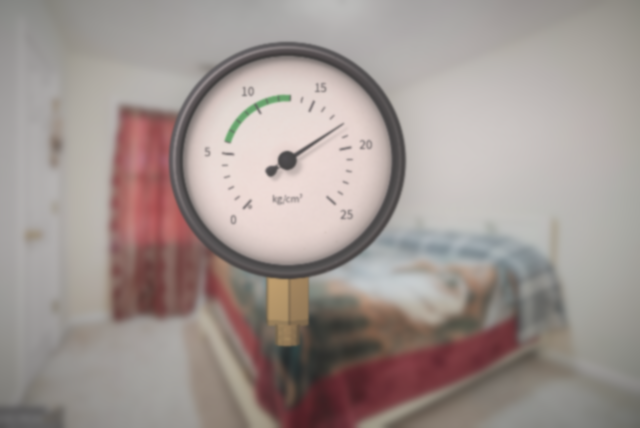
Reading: 18,kg/cm²
